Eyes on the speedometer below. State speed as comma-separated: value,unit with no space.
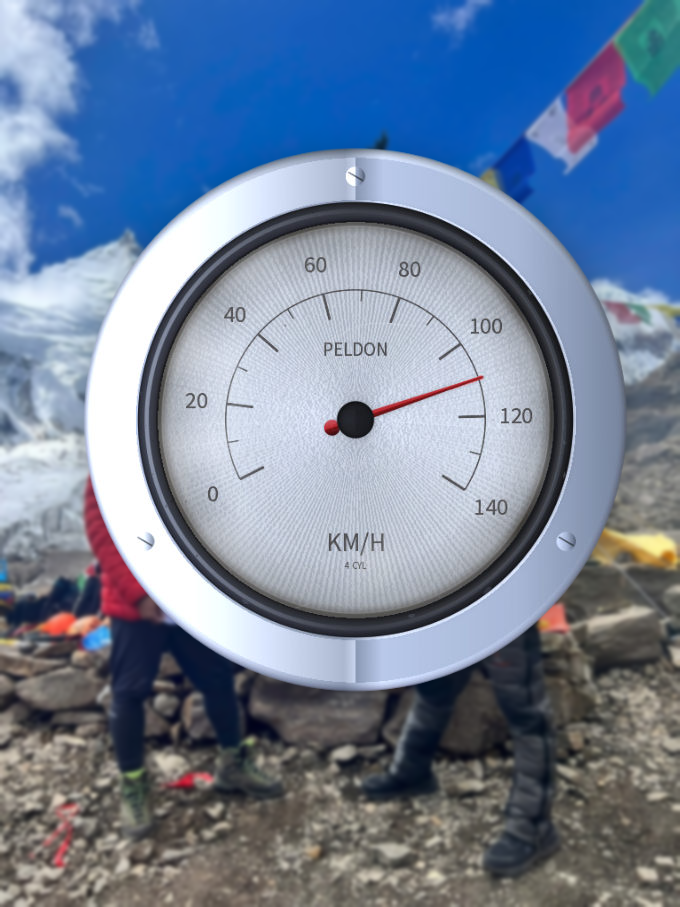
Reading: 110,km/h
